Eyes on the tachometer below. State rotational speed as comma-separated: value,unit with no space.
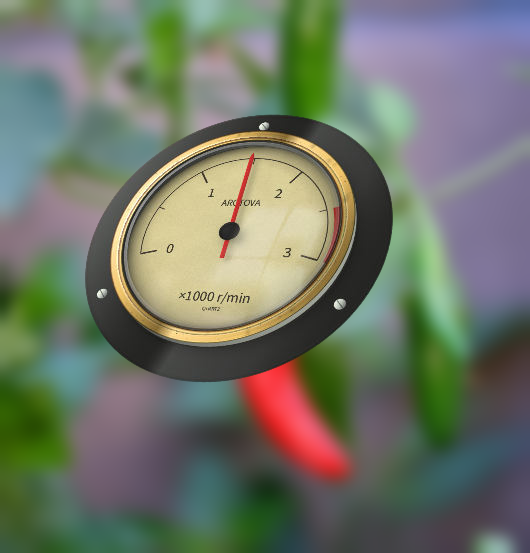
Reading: 1500,rpm
